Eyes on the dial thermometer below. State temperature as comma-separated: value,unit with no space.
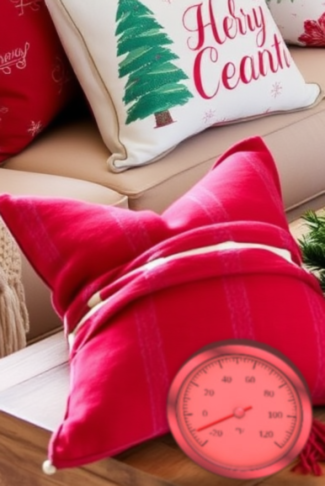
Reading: -10,°F
